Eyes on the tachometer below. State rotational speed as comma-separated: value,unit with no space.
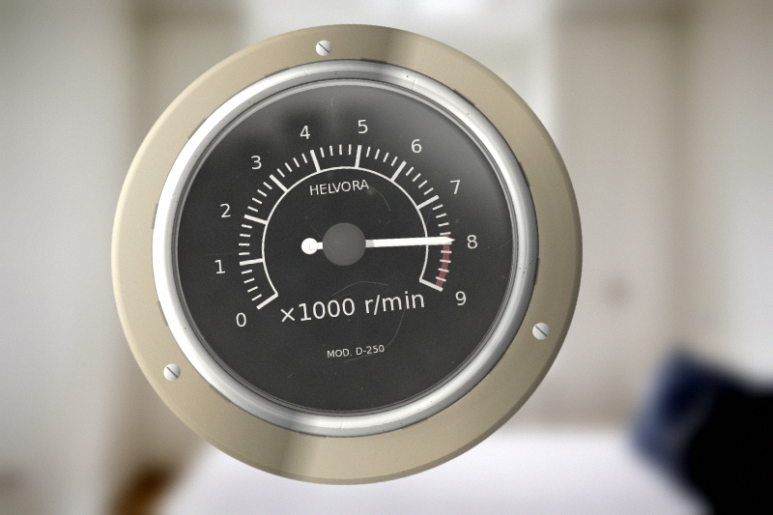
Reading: 8000,rpm
